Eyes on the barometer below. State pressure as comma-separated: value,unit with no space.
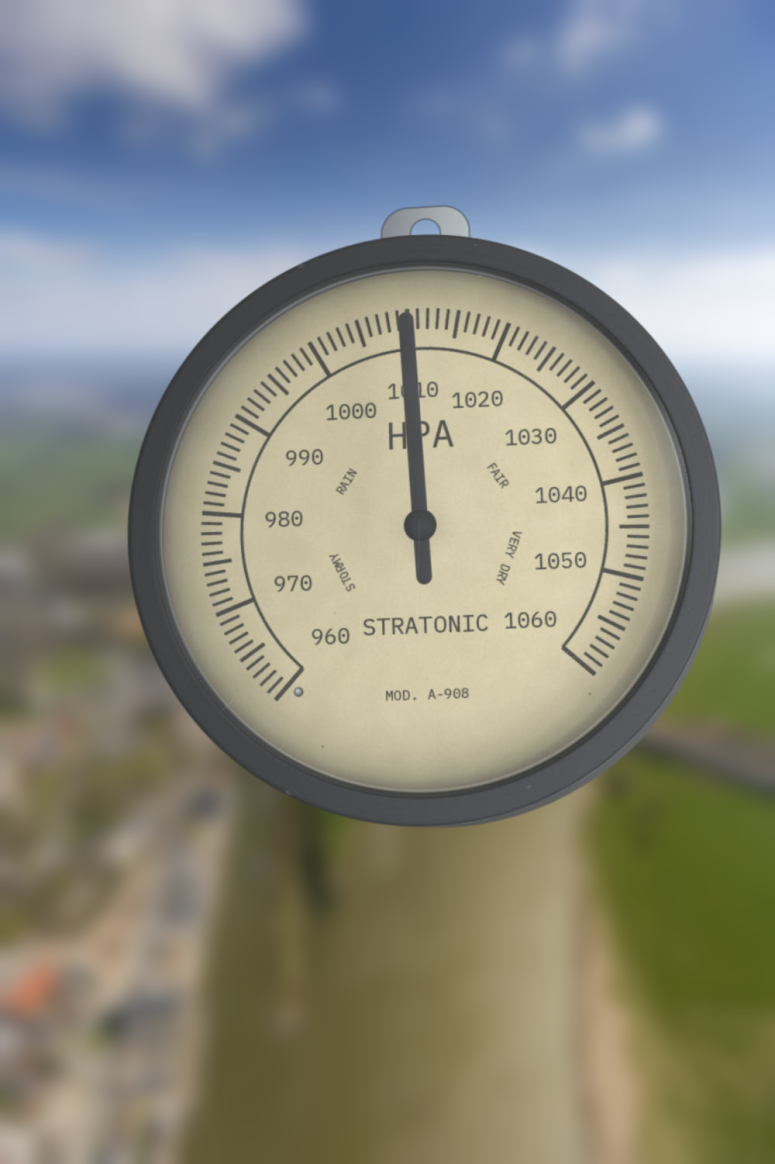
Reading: 1010,hPa
